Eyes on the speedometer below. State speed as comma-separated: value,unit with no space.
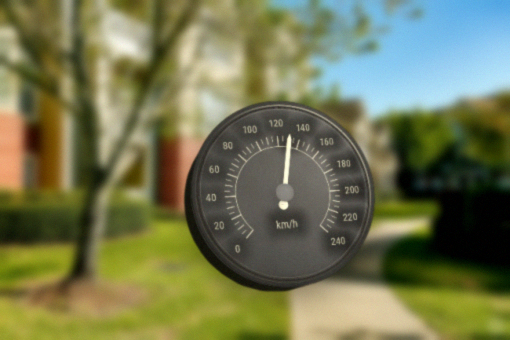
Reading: 130,km/h
